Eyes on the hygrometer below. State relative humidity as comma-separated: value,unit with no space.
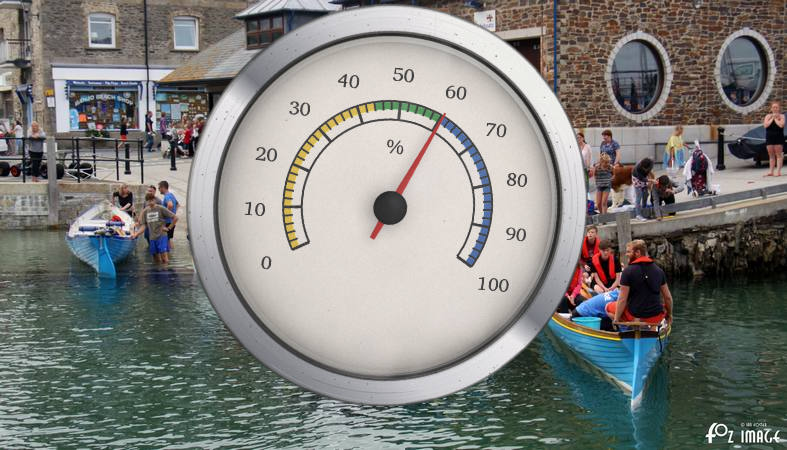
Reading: 60,%
